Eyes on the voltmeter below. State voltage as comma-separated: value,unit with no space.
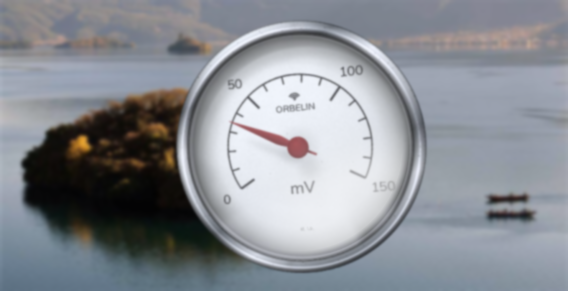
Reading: 35,mV
